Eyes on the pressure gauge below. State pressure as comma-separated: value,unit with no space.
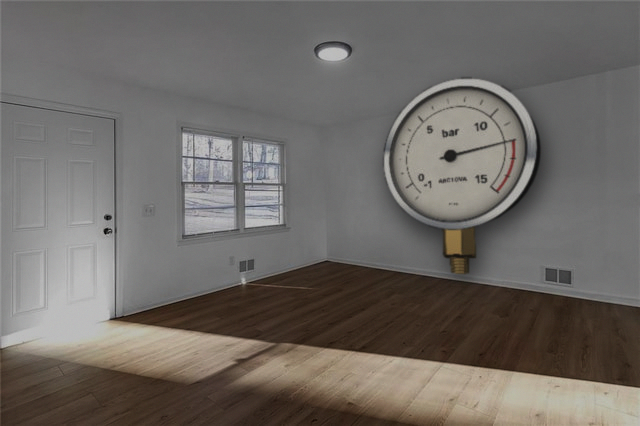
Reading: 12,bar
